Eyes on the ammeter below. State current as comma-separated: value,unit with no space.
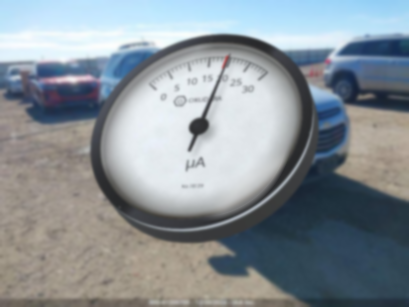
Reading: 20,µA
